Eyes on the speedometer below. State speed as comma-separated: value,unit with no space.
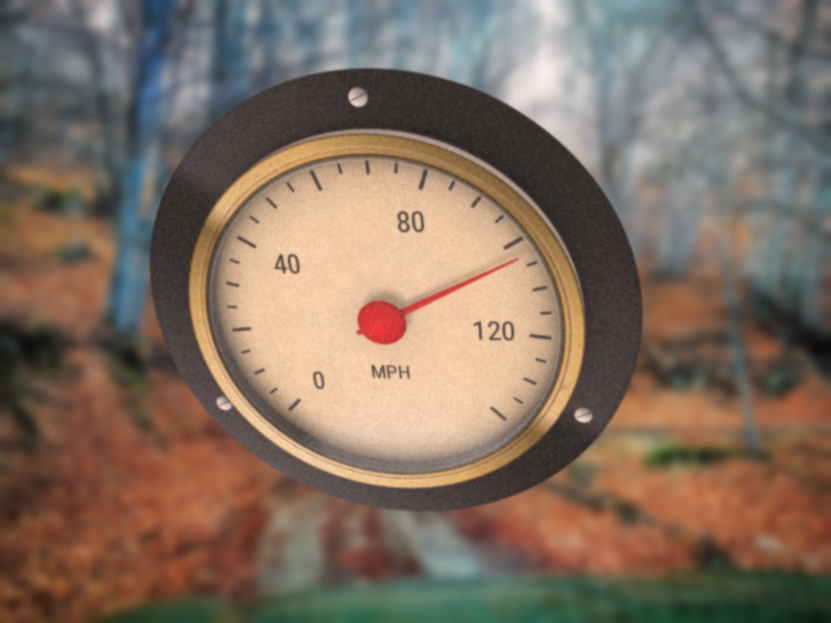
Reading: 102.5,mph
